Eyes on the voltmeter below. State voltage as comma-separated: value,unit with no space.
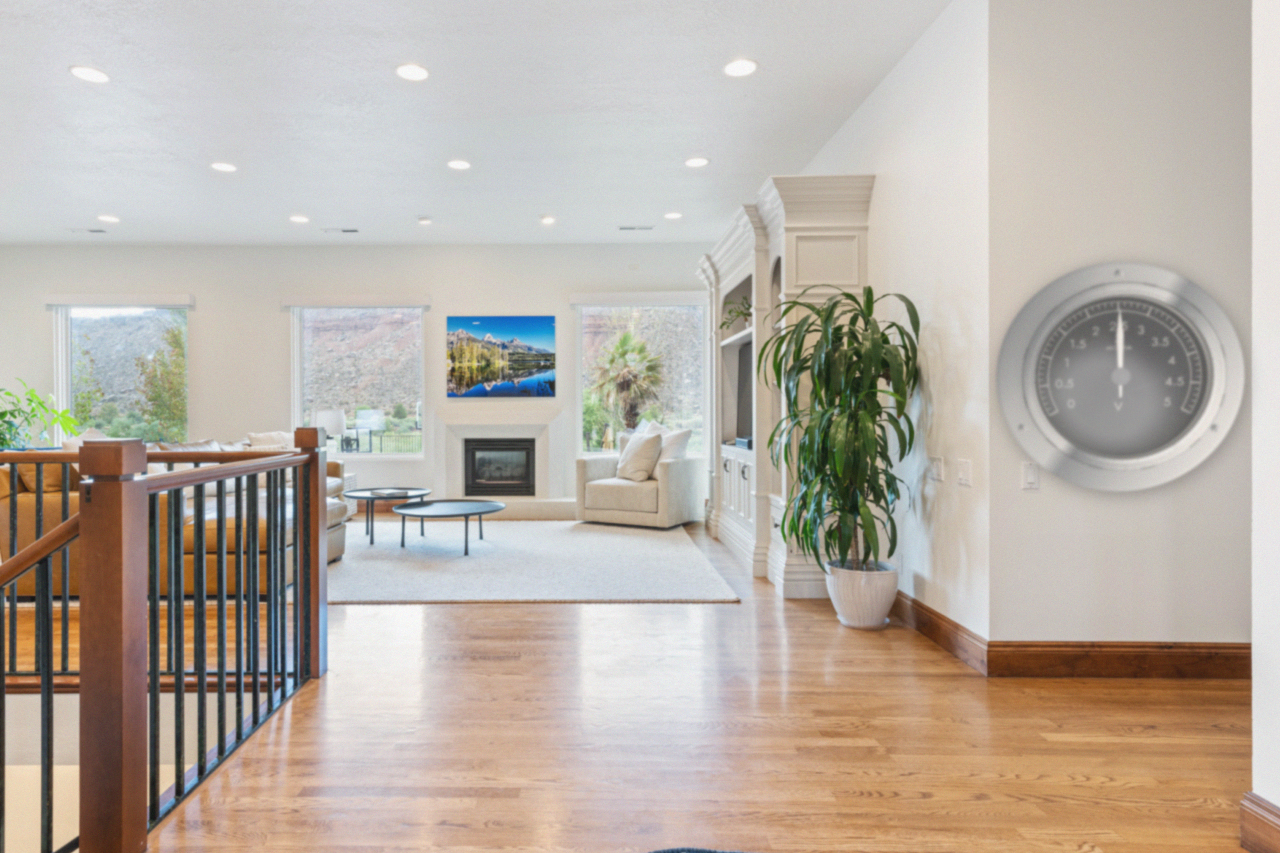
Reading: 2.5,V
